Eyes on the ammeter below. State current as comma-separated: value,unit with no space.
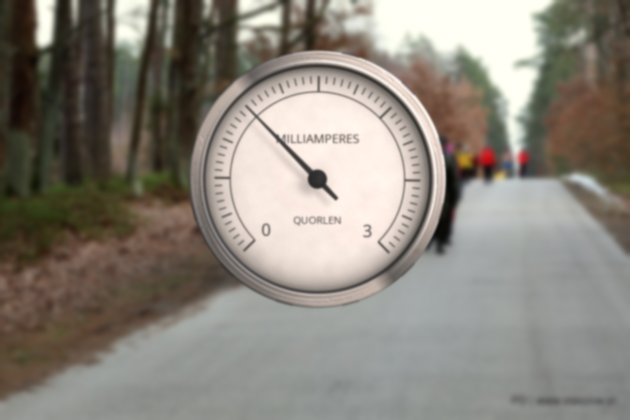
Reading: 1,mA
